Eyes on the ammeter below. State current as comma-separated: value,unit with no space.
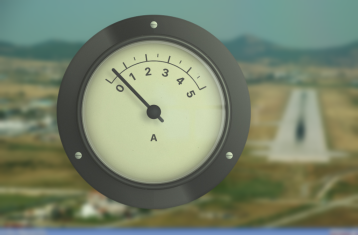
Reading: 0.5,A
